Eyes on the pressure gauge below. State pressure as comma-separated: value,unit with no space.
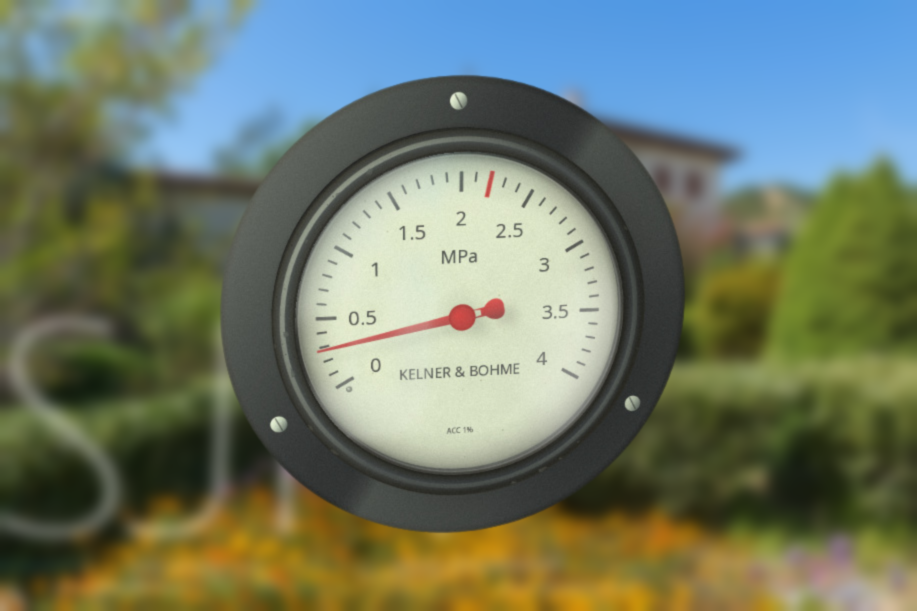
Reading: 0.3,MPa
